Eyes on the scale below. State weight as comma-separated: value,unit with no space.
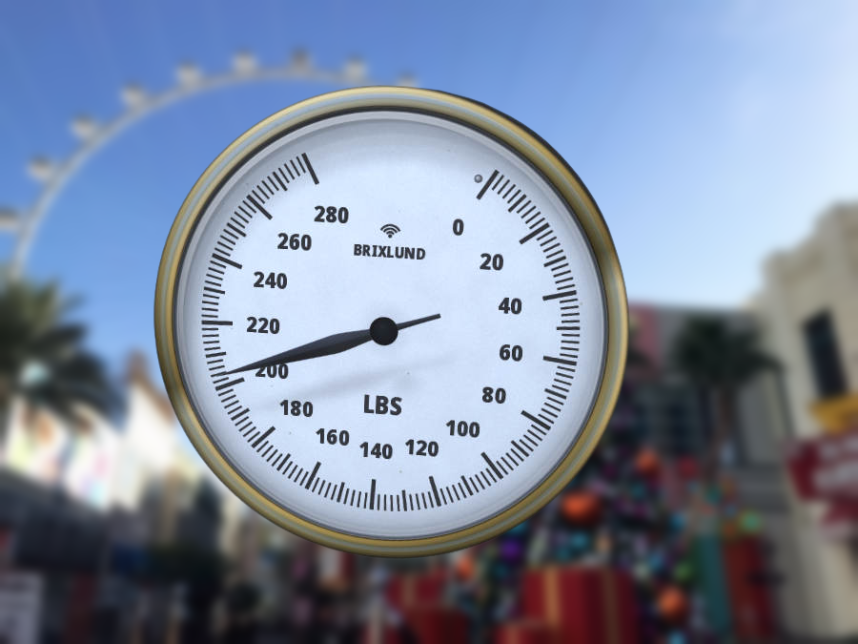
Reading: 204,lb
